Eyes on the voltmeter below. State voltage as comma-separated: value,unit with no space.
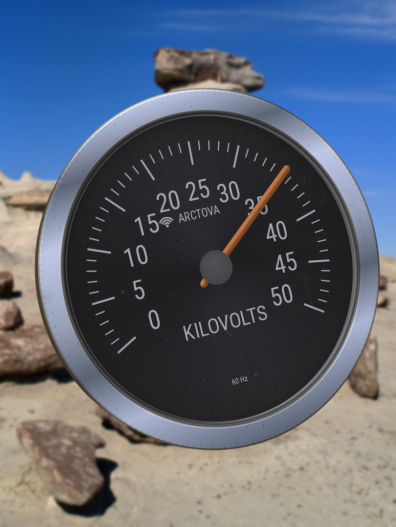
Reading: 35,kV
